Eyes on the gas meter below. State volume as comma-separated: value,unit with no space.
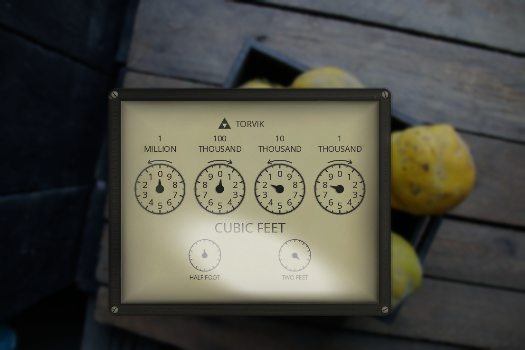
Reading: 1800,ft³
